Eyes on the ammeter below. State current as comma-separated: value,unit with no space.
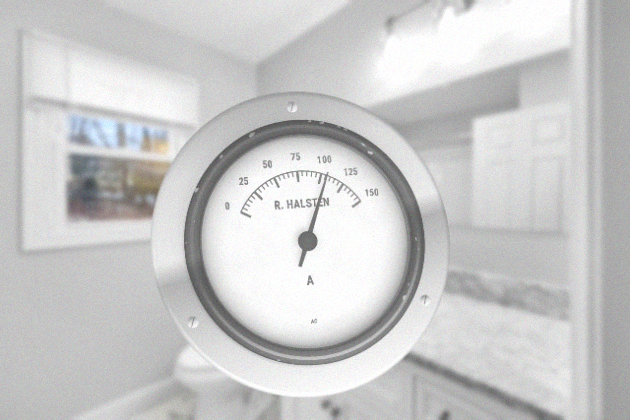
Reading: 105,A
